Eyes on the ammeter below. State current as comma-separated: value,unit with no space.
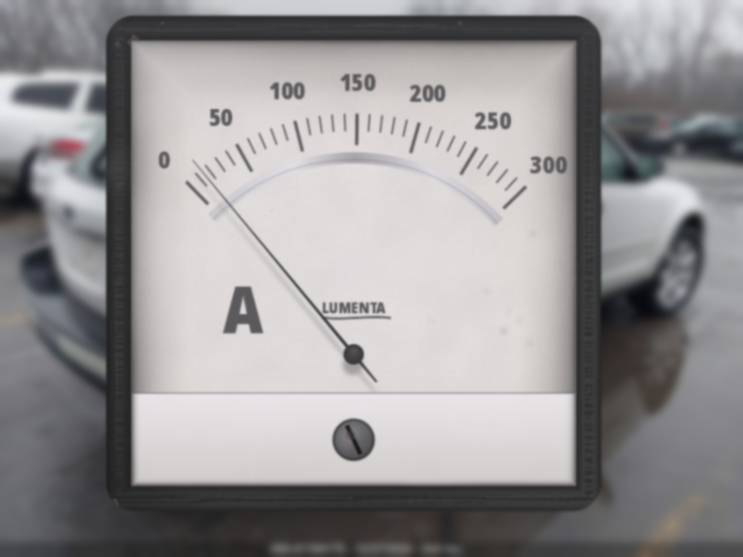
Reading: 15,A
